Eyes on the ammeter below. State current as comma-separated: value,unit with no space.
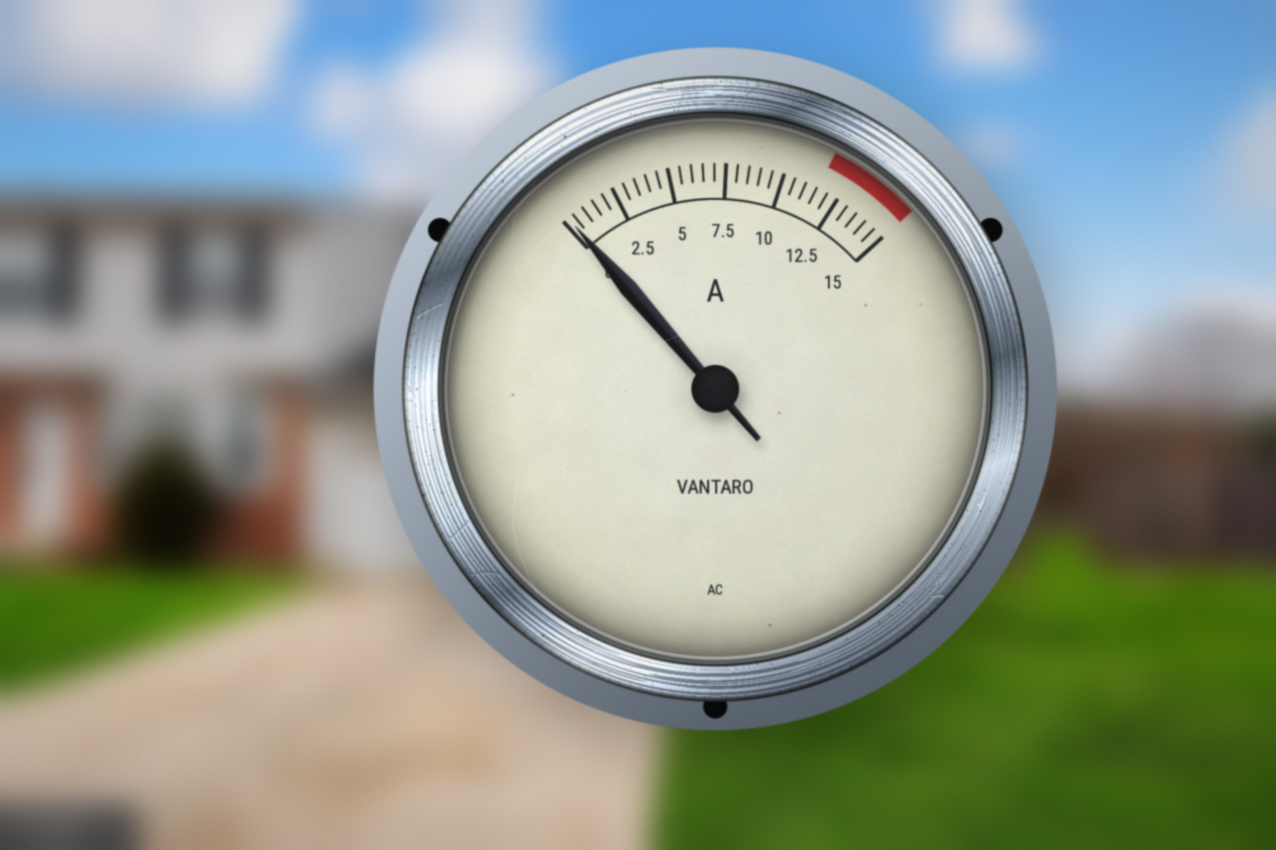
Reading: 0.25,A
